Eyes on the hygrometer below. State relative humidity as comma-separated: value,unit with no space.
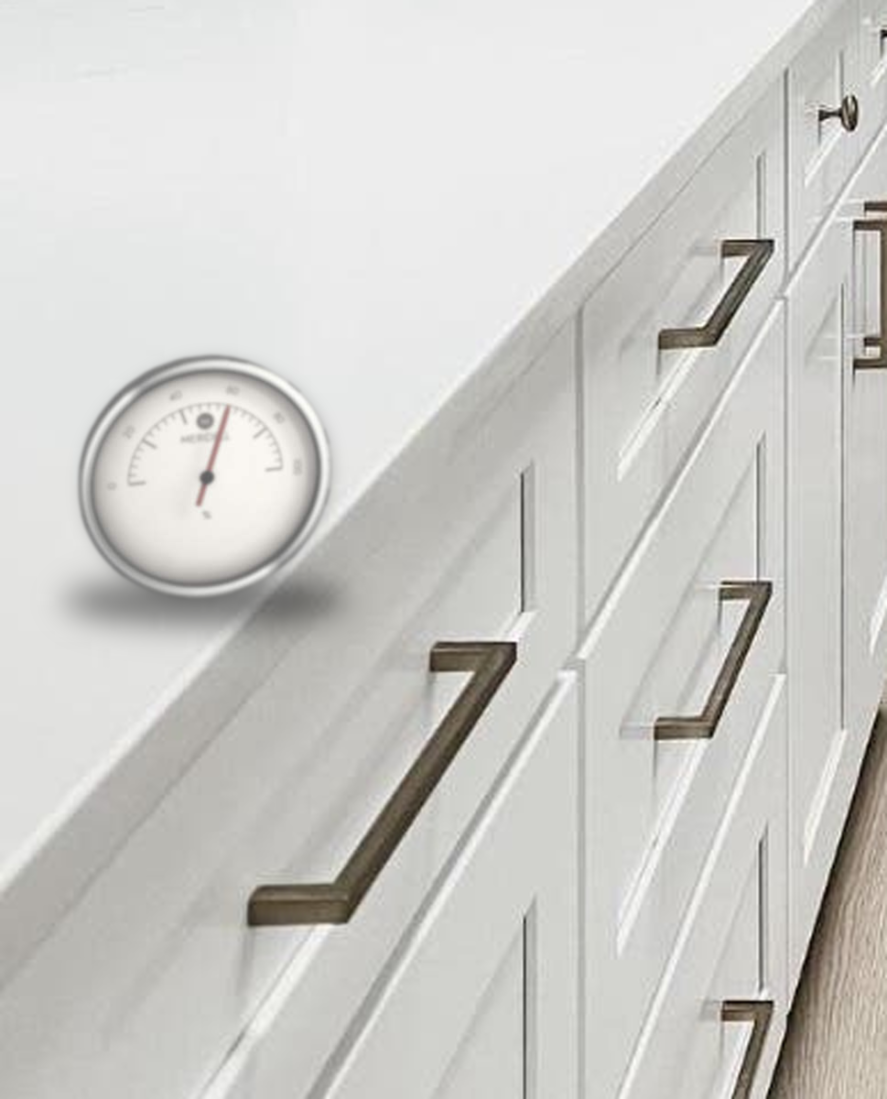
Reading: 60,%
